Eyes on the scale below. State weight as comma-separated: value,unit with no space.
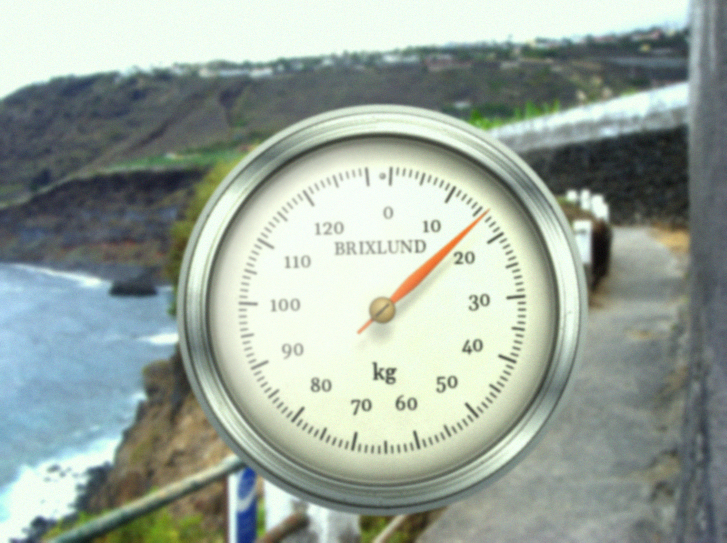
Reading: 16,kg
